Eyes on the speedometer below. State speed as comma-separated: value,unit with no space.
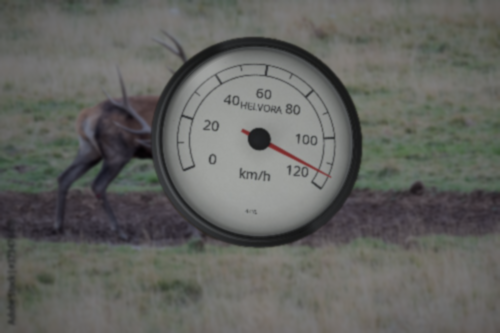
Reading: 115,km/h
